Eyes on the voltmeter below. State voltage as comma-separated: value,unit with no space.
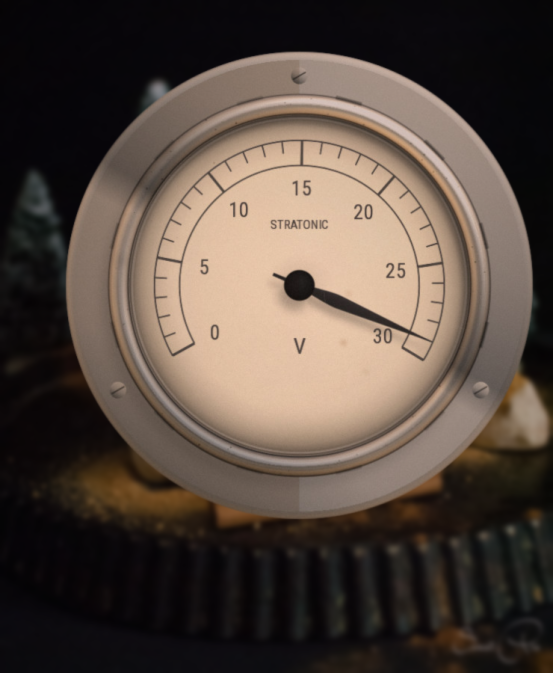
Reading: 29,V
